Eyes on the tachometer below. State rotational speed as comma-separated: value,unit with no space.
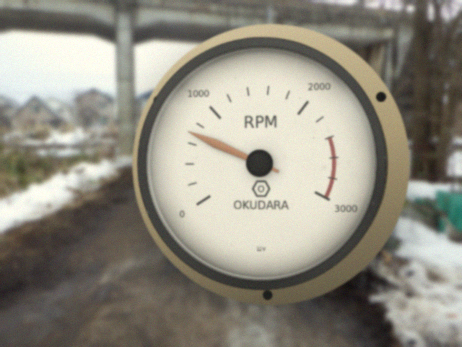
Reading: 700,rpm
